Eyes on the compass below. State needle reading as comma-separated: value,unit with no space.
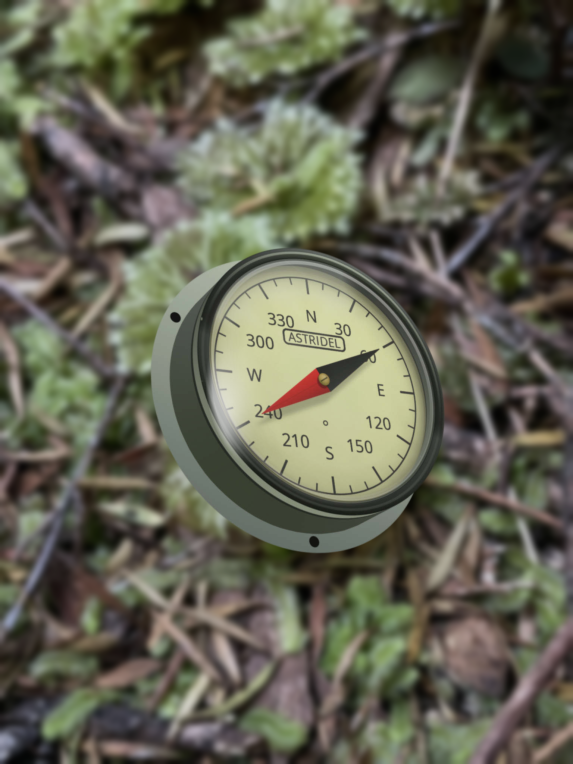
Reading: 240,°
